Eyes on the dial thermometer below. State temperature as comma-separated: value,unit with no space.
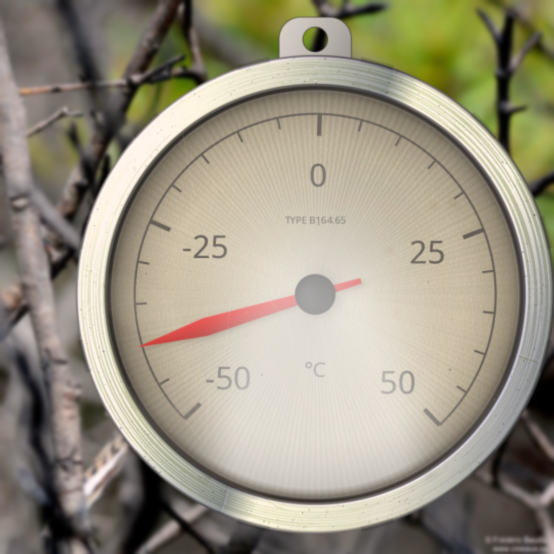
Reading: -40,°C
